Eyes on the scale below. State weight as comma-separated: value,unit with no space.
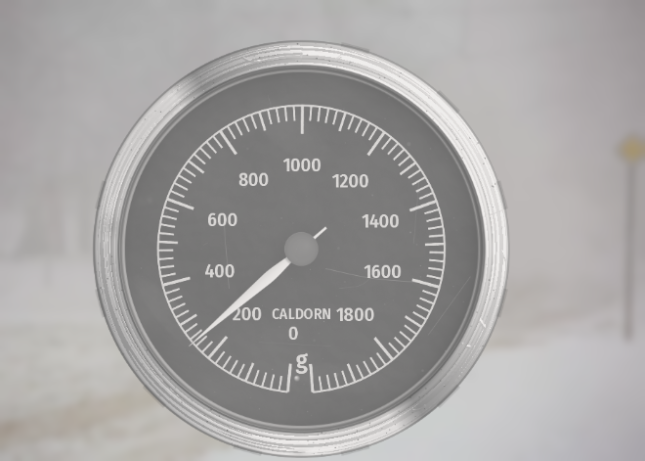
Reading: 250,g
